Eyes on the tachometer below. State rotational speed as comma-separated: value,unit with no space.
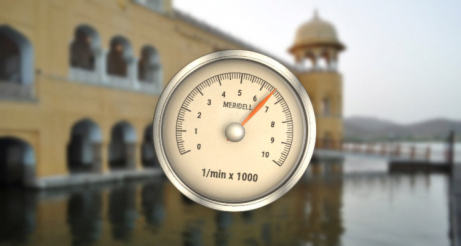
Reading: 6500,rpm
